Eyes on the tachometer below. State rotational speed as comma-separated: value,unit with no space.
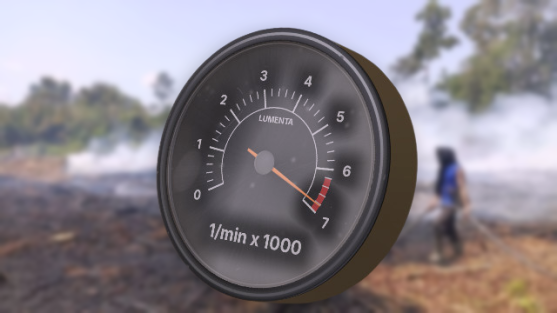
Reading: 6800,rpm
